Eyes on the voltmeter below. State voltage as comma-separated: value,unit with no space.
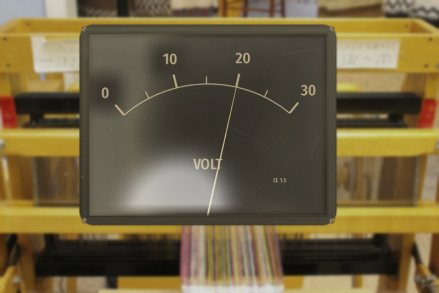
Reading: 20,V
